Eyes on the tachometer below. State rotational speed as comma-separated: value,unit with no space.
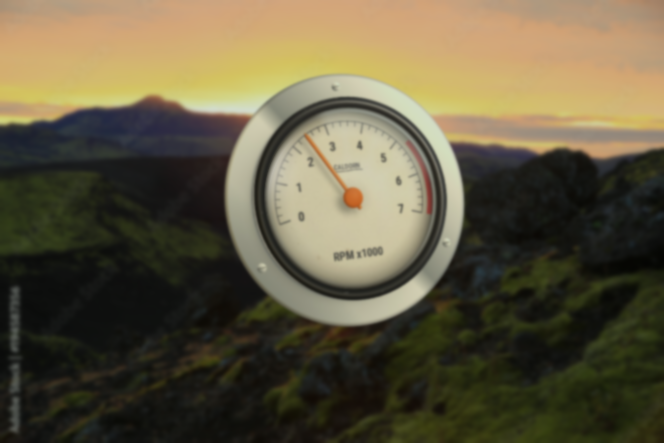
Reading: 2400,rpm
